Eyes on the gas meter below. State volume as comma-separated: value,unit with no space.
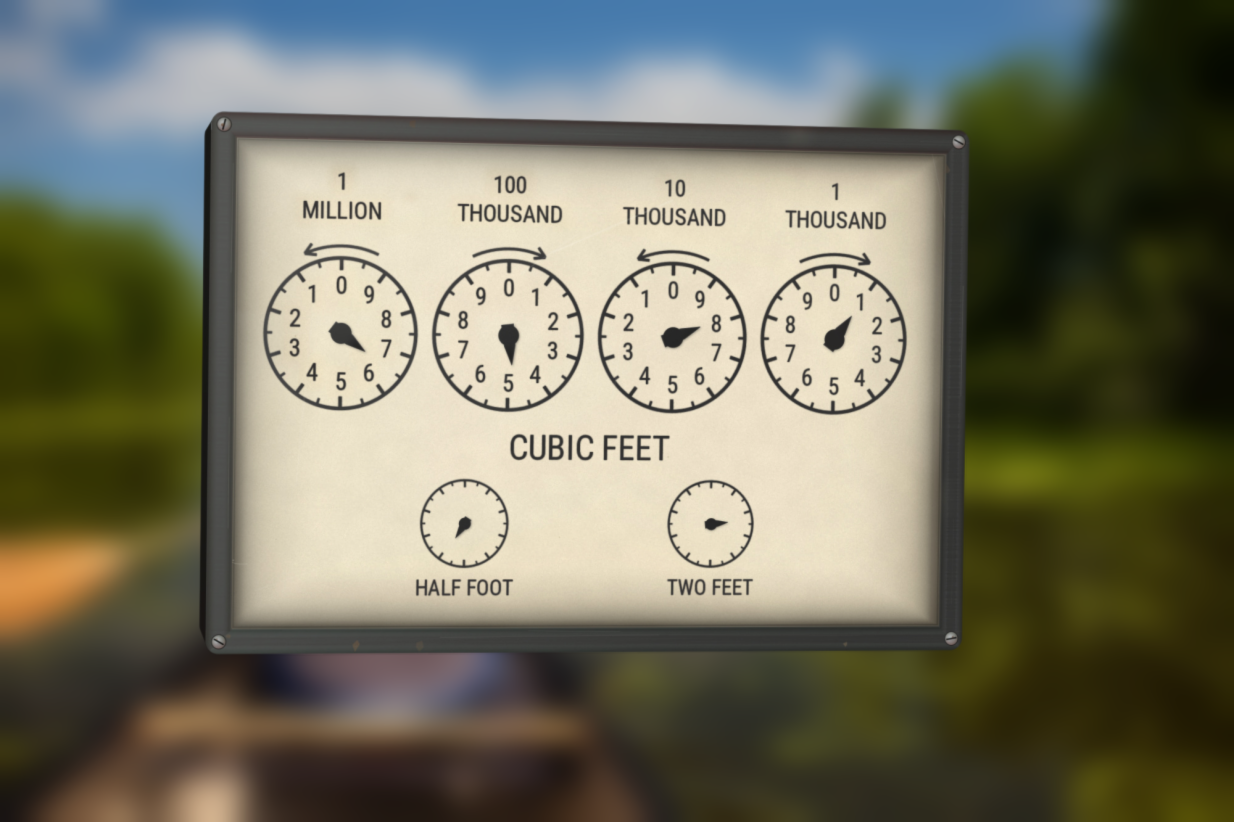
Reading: 648100,ft³
